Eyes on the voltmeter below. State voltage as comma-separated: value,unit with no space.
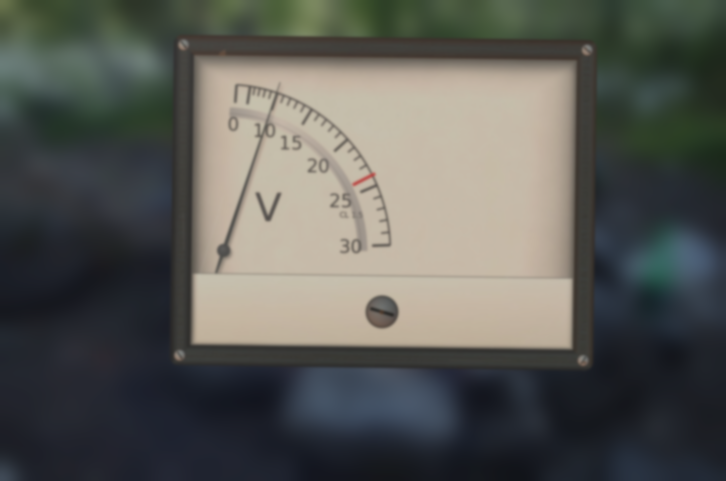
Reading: 10,V
